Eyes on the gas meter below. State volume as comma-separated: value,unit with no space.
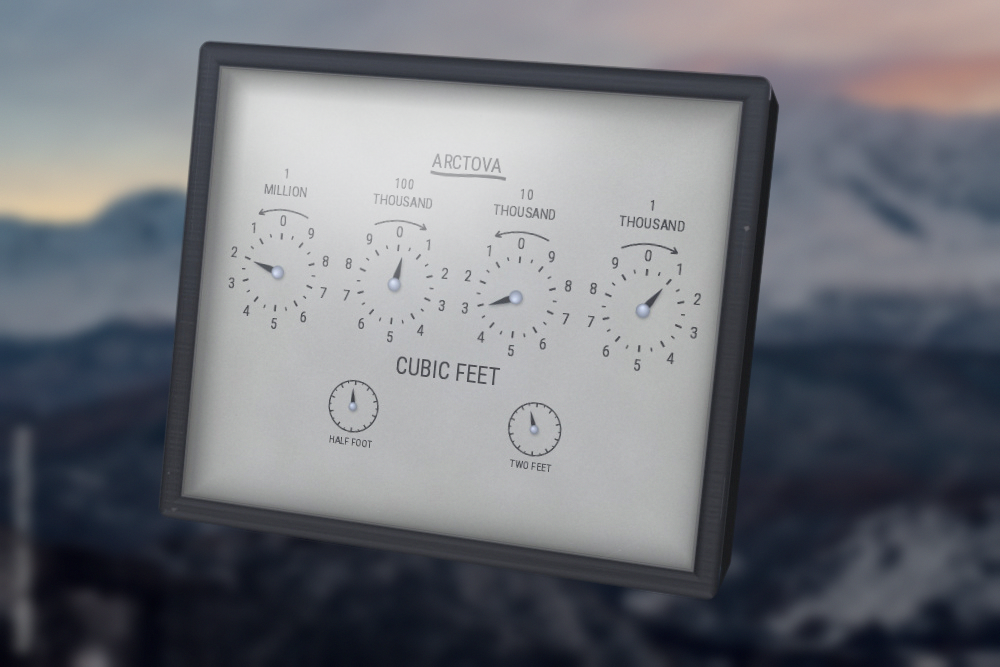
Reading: 203100,ft³
